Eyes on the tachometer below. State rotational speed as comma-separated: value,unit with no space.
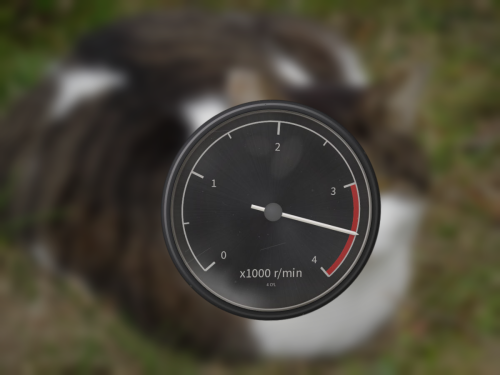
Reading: 3500,rpm
